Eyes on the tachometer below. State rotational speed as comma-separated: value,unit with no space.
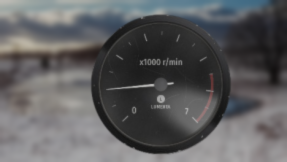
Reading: 1000,rpm
